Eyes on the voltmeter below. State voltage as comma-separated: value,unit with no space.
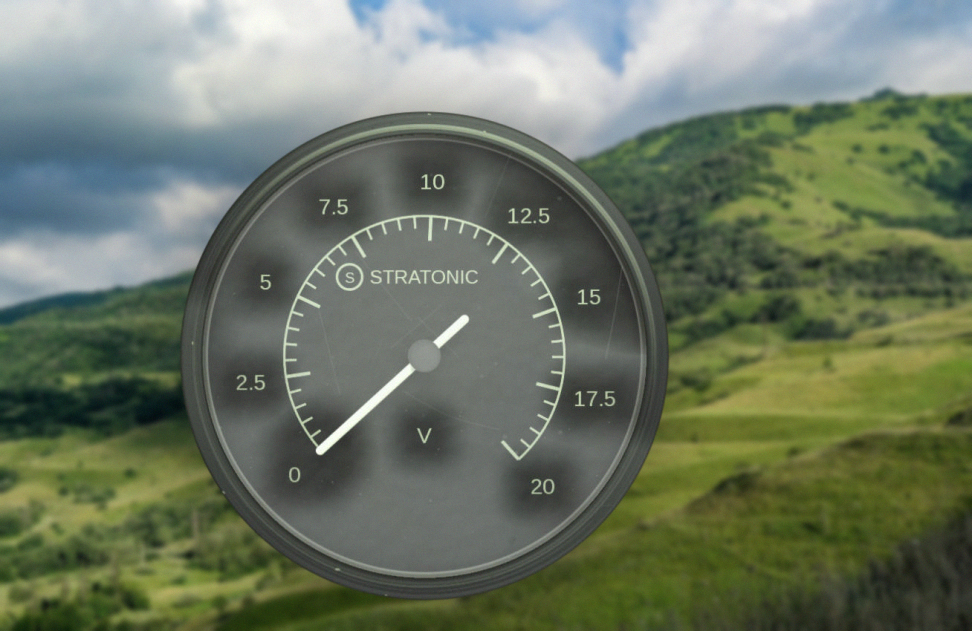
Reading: 0,V
